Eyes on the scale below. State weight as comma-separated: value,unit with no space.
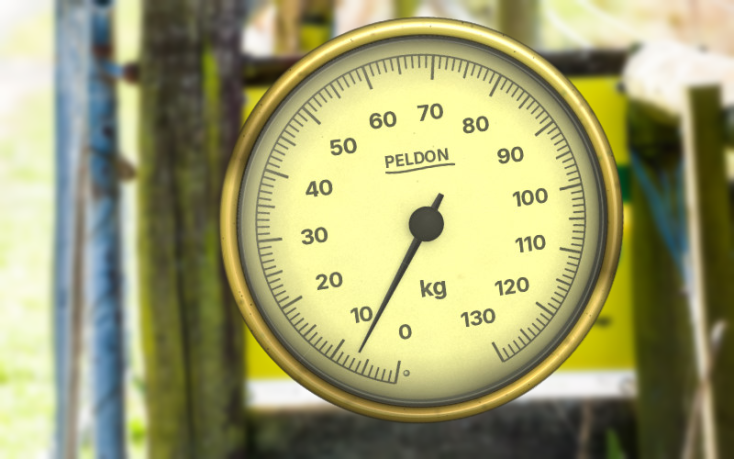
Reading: 7,kg
